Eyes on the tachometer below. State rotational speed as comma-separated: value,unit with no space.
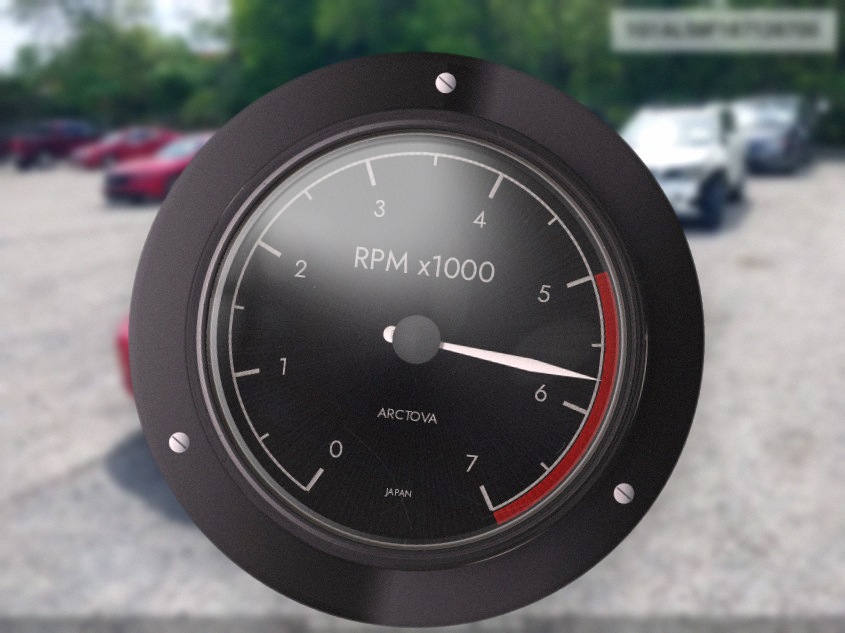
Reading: 5750,rpm
